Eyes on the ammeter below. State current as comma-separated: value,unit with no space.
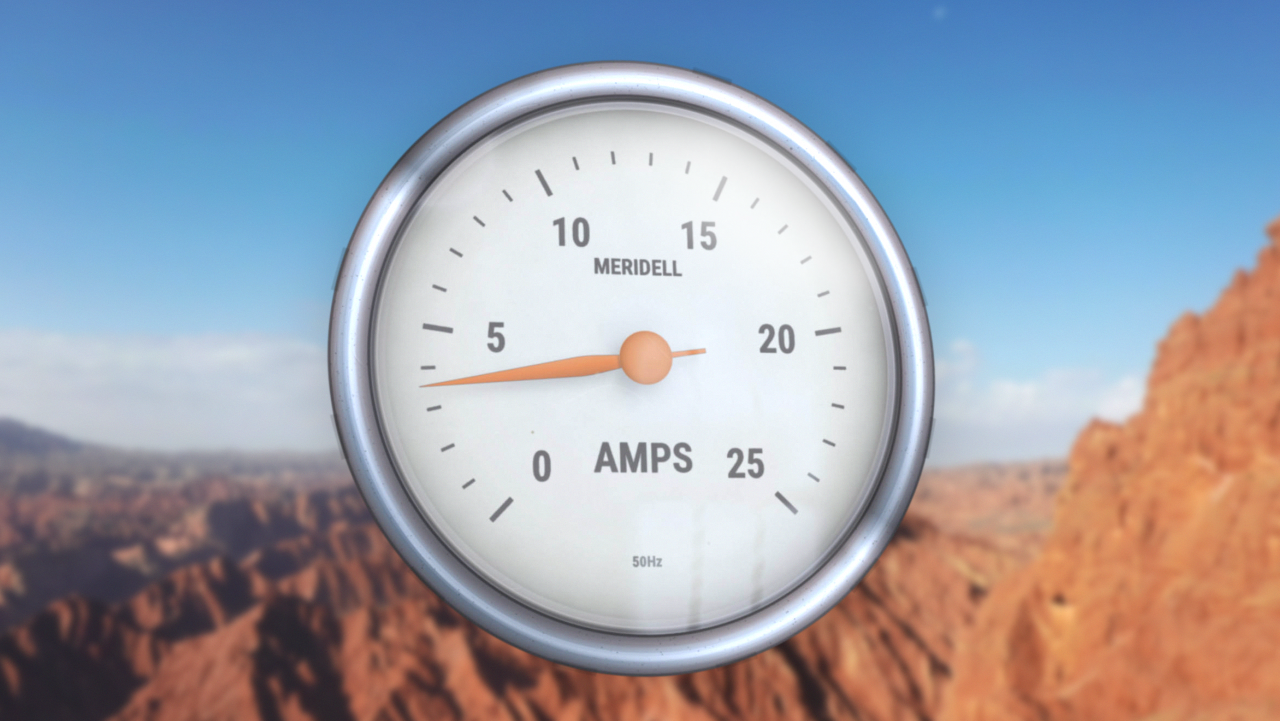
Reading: 3.5,A
